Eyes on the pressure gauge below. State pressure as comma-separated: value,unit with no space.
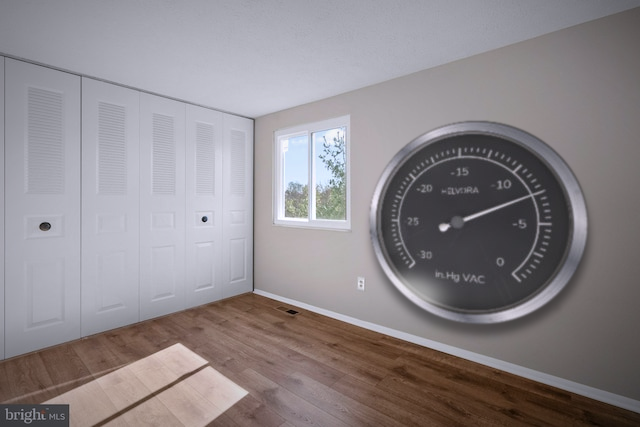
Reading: -7.5,inHg
